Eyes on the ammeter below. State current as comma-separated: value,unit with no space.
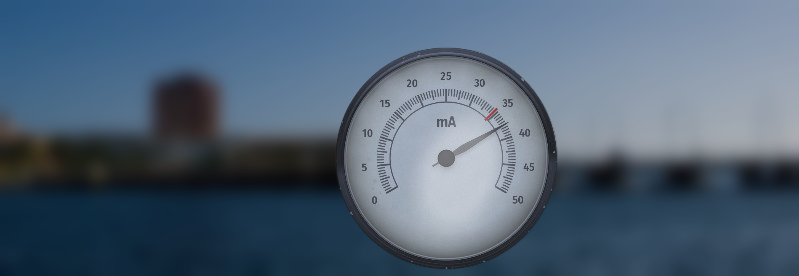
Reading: 37.5,mA
